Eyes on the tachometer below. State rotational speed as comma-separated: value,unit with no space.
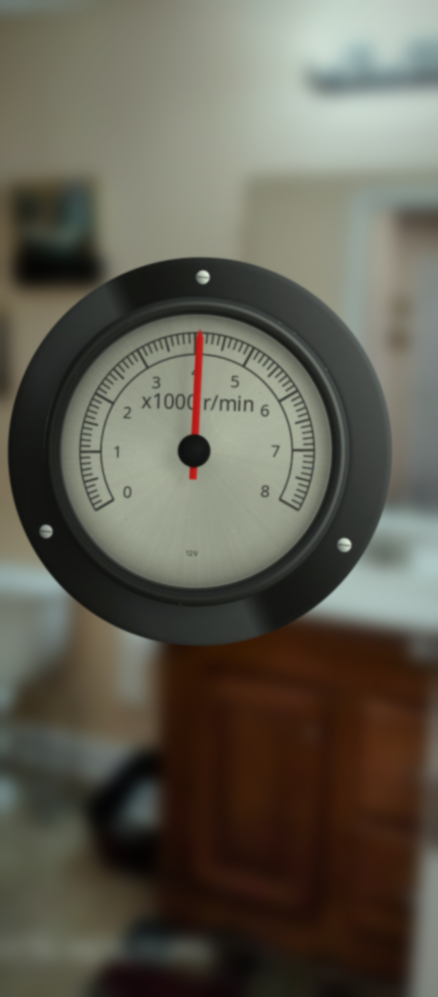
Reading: 4100,rpm
